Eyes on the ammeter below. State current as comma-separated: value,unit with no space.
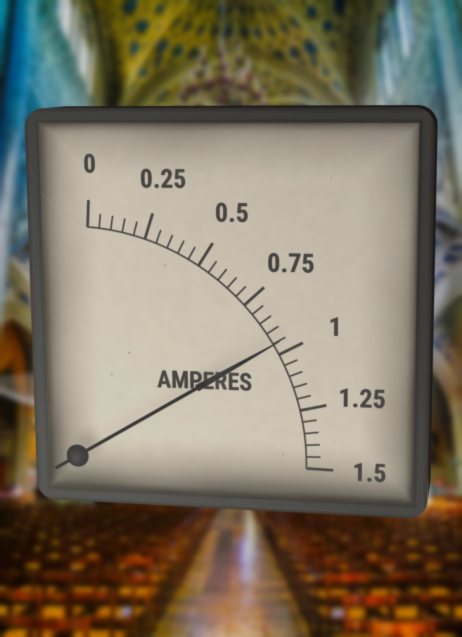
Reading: 0.95,A
